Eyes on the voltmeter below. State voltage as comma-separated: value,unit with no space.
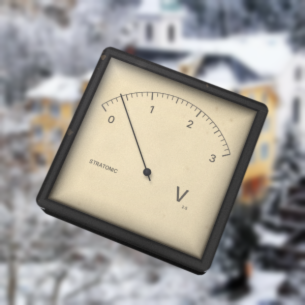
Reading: 0.4,V
